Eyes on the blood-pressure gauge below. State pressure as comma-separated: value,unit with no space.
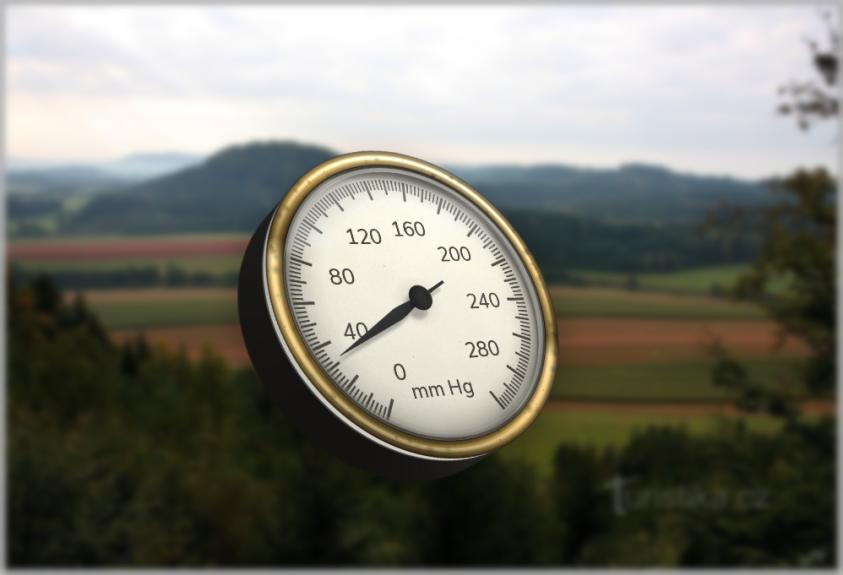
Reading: 32,mmHg
